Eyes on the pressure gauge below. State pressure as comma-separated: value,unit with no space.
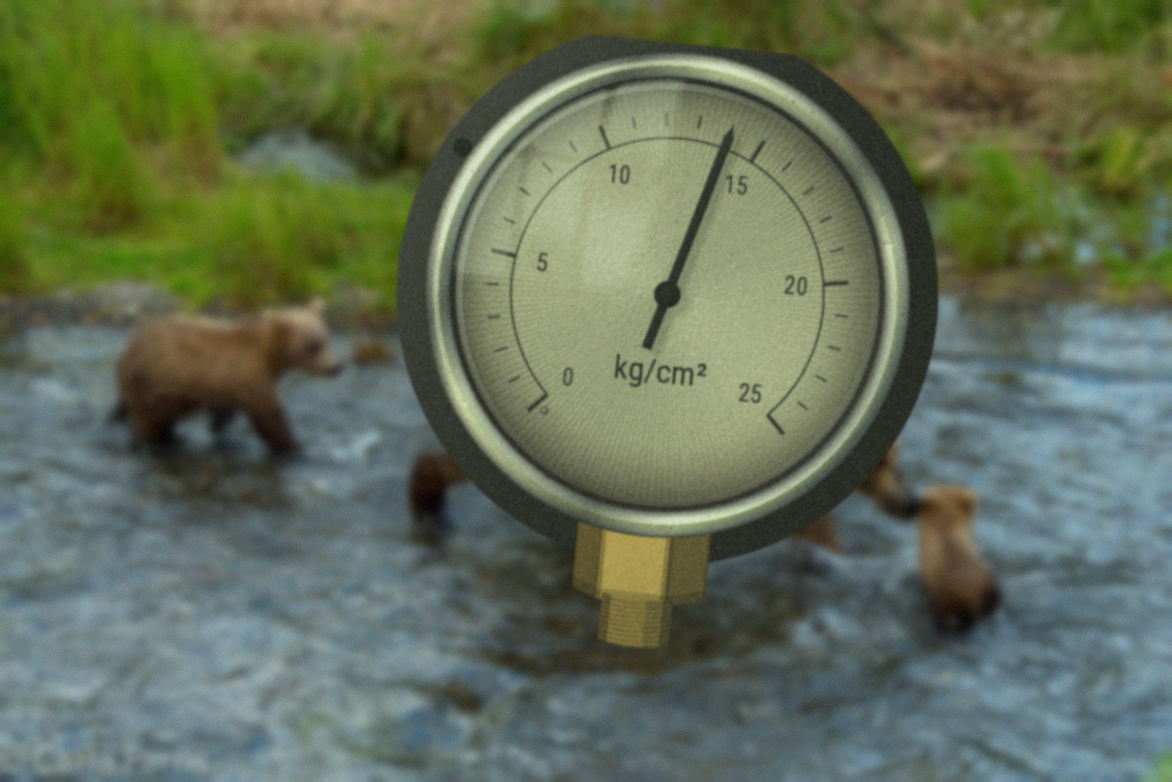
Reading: 14,kg/cm²
